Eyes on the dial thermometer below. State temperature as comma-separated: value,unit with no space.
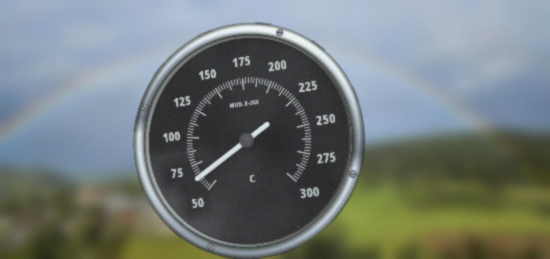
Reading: 62.5,°C
